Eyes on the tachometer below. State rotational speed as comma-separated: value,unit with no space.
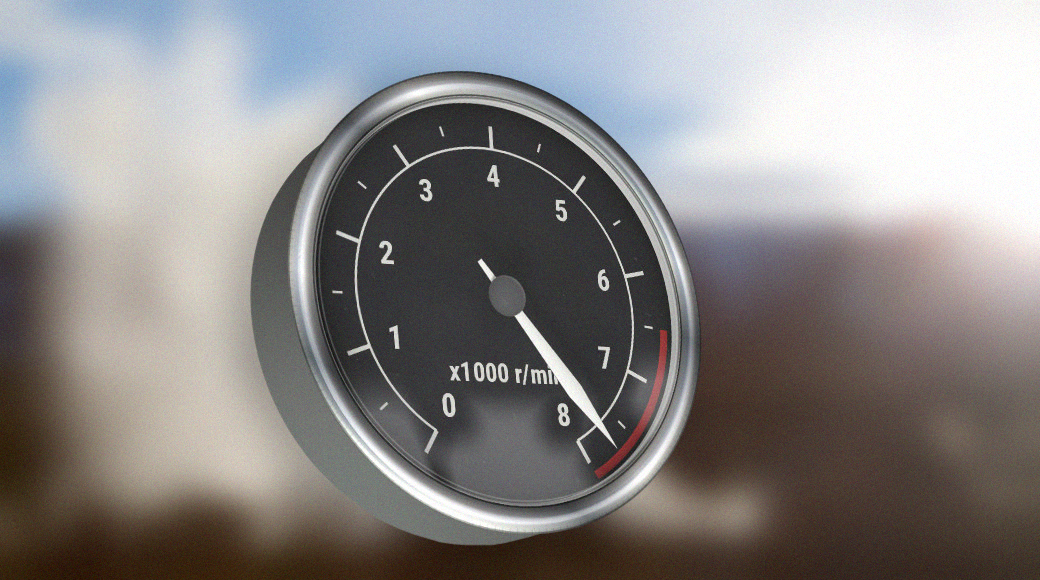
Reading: 7750,rpm
